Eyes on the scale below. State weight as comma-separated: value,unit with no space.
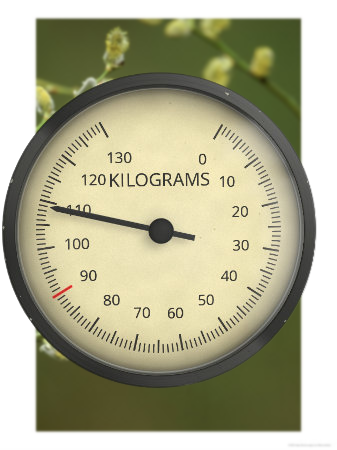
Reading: 109,kg
